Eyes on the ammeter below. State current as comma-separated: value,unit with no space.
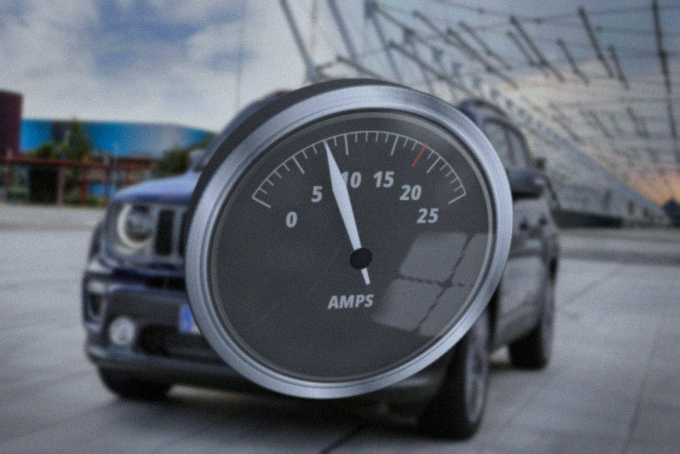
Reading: 8,A
